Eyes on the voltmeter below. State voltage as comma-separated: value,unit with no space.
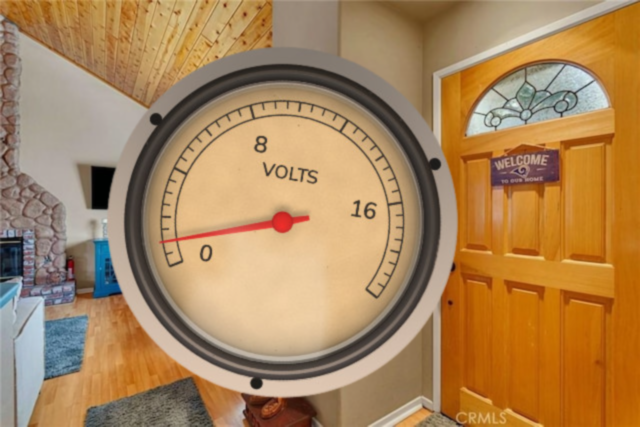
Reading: 1,V
